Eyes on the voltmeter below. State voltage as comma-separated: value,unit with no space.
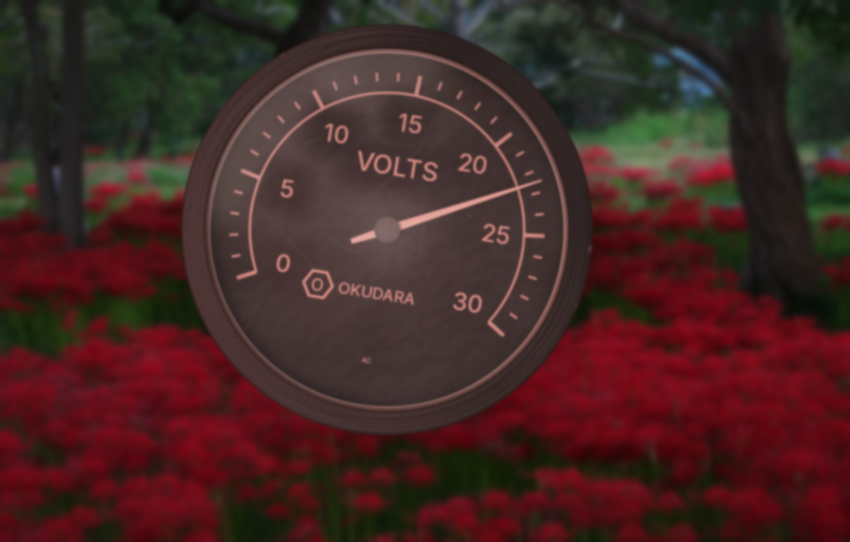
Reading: 22.5,V
